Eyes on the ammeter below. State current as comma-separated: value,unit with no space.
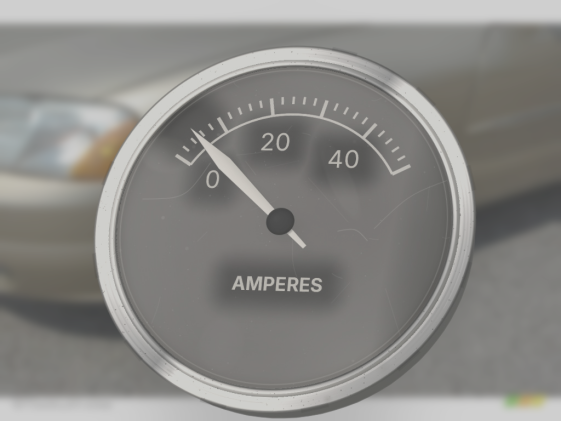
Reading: 5,A
